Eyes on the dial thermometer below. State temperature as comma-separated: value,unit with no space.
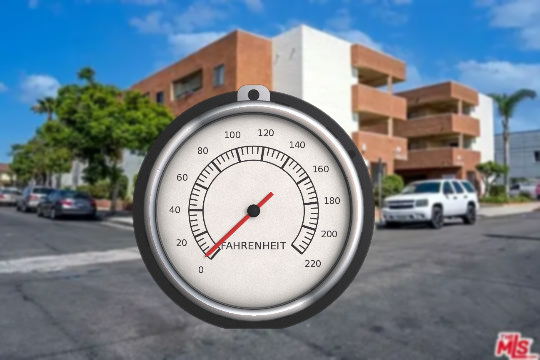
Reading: 4,°F
